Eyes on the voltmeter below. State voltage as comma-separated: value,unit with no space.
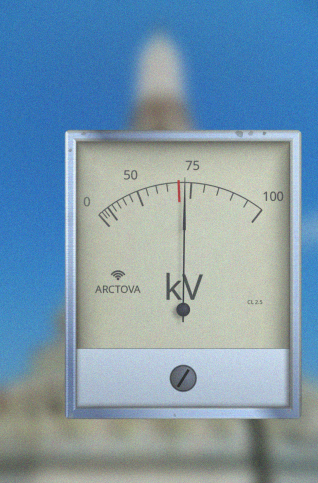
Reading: 72.5,kV
